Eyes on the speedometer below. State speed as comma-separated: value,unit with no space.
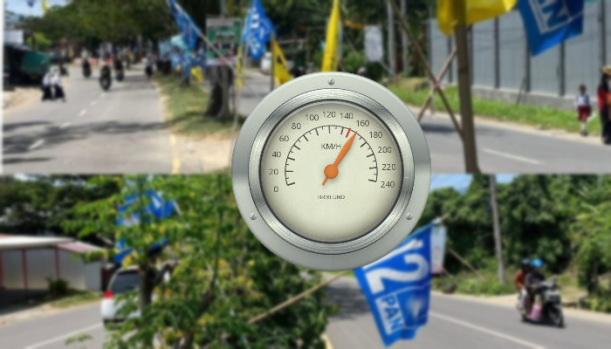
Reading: 160,km/h
